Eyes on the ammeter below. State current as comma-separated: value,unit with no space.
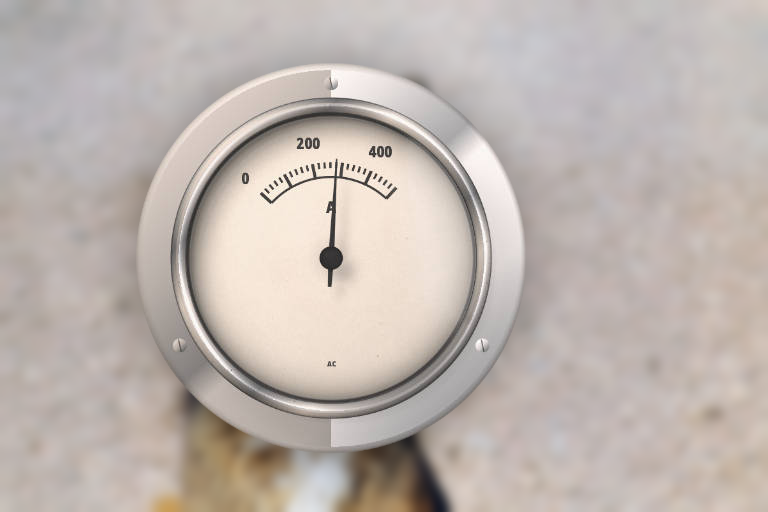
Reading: 280,A
